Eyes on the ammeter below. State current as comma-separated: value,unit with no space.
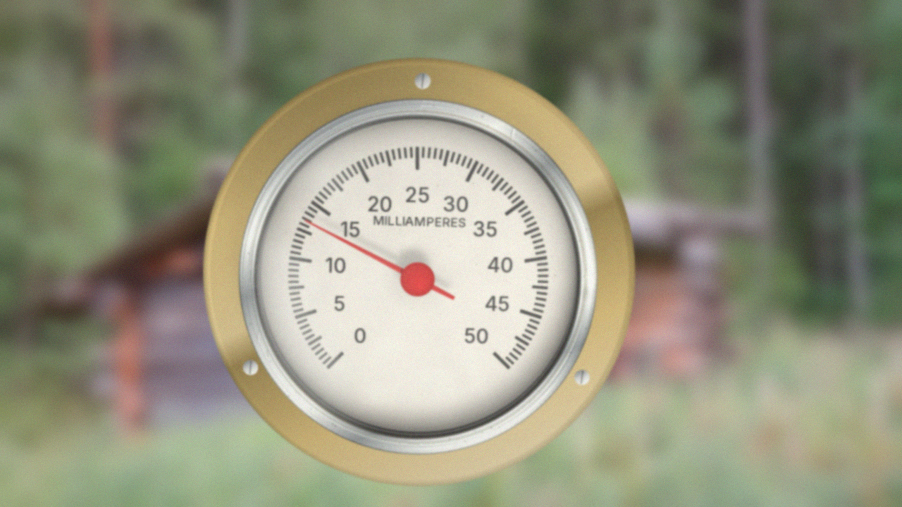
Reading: 13.5,mA
